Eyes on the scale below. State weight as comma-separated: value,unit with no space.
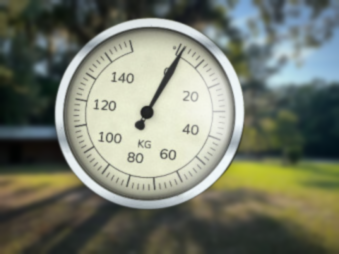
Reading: 2,kg
